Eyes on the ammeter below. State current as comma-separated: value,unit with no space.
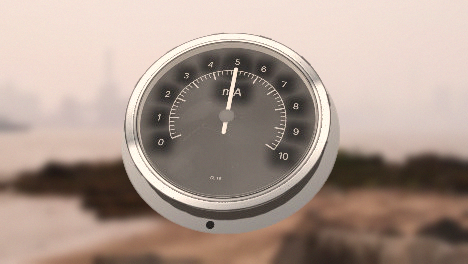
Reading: 5,mA
